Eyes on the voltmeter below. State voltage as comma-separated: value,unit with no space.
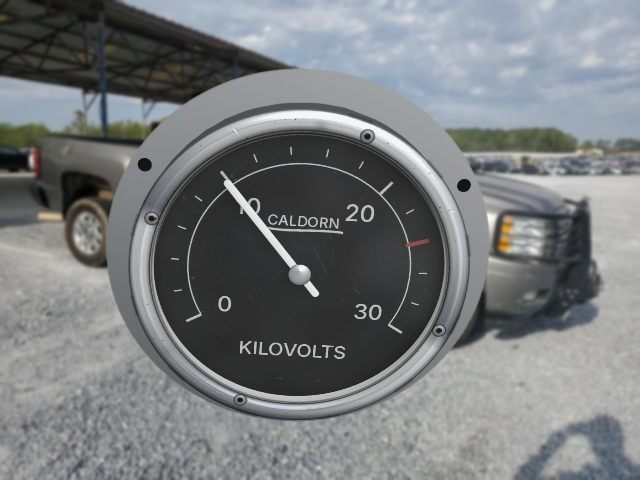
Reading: 10,kV
